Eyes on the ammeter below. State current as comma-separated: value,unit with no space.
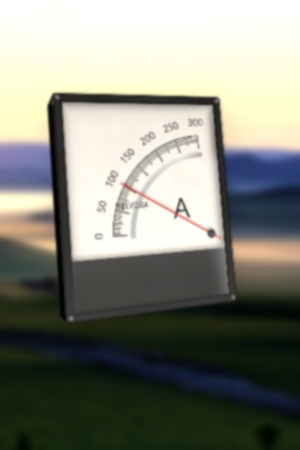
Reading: 100,A
